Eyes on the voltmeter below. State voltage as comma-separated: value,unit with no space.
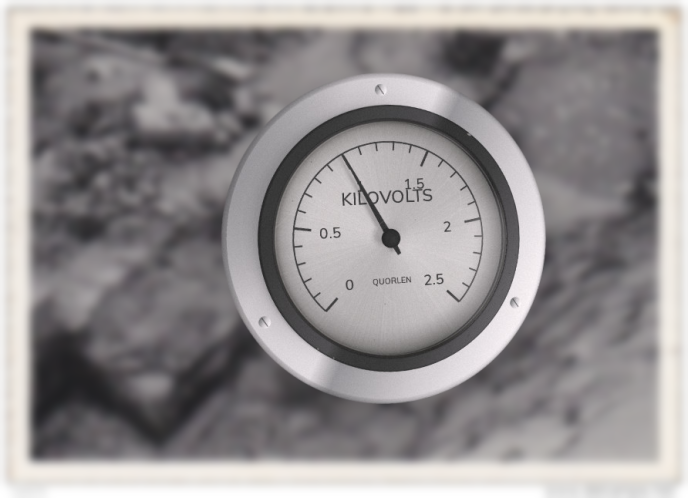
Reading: 1,kV
